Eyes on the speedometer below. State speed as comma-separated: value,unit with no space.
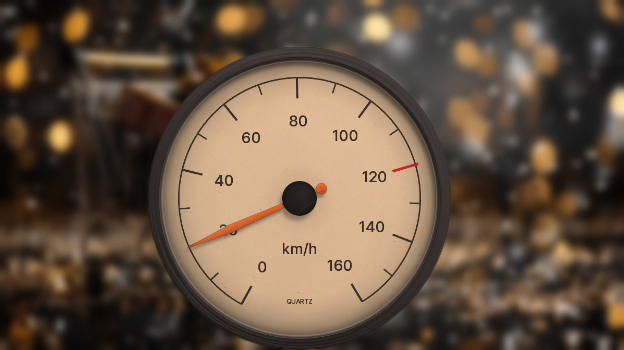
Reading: 20,km/h
